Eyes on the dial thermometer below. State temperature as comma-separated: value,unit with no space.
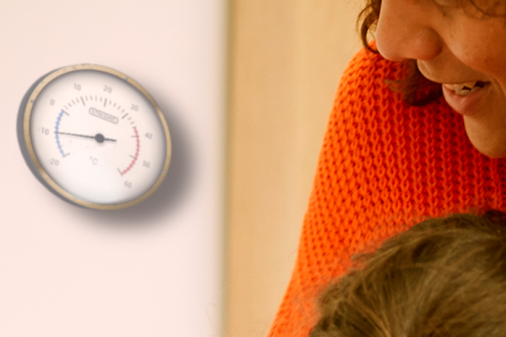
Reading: -10,°C
